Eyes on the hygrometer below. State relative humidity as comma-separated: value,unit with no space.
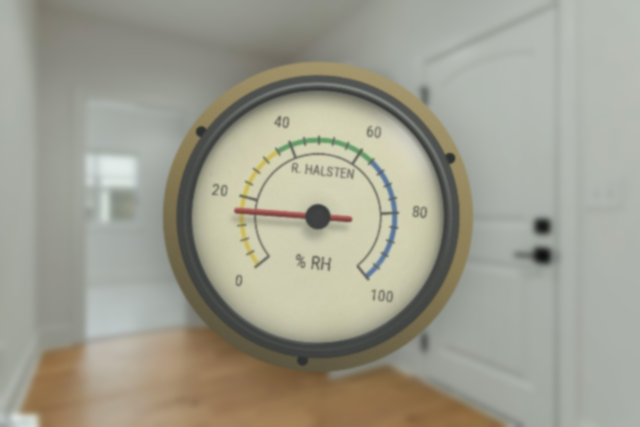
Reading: 16,%
